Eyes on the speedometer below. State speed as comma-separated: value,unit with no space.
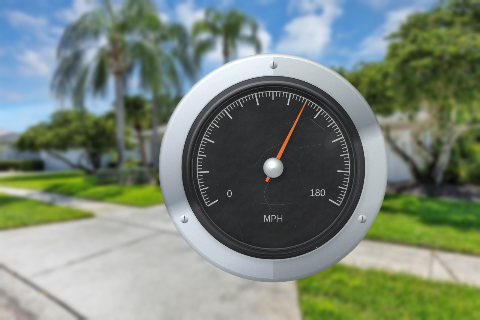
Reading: 110,mph
